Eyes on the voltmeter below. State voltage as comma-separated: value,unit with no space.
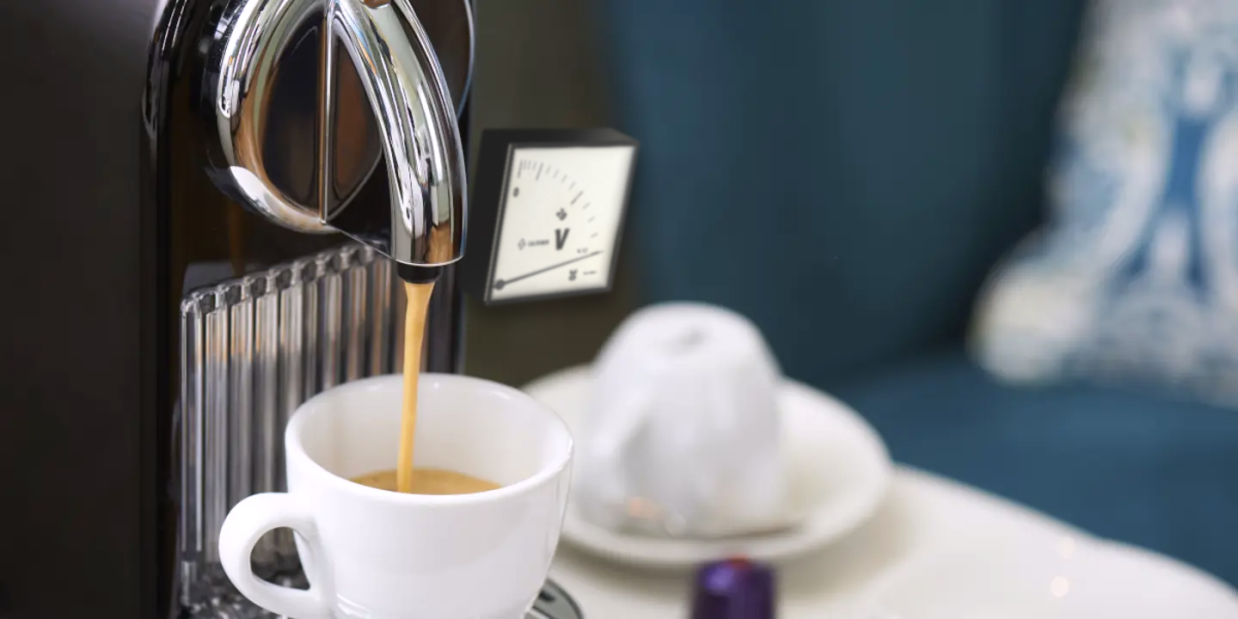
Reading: 28,V
